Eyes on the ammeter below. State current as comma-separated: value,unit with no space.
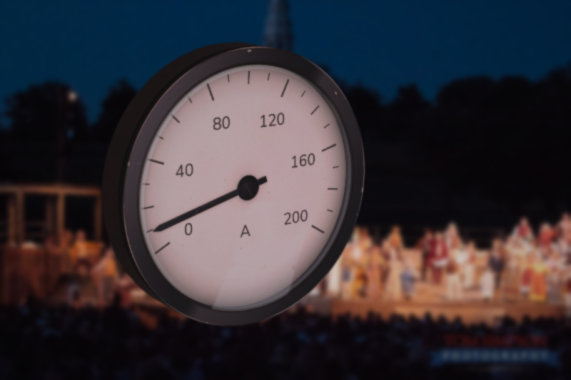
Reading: 10,A
